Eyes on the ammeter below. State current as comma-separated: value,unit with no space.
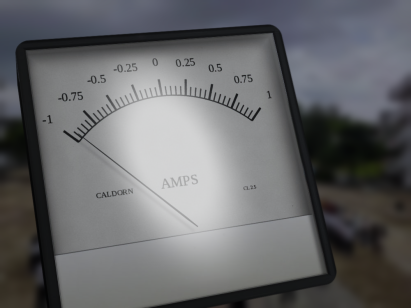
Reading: -0.95,A
